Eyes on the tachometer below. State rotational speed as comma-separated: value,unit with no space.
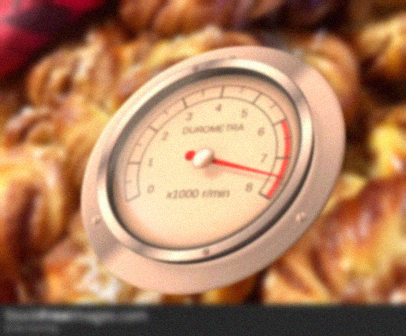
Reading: 7500,rpm
